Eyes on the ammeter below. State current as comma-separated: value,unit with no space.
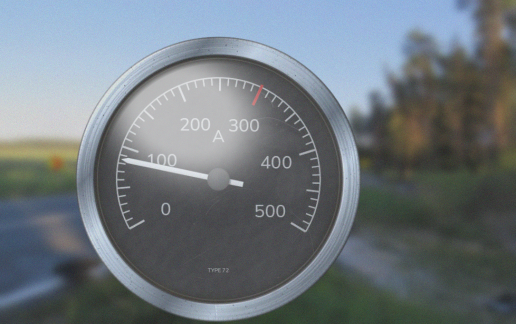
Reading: 85,A
